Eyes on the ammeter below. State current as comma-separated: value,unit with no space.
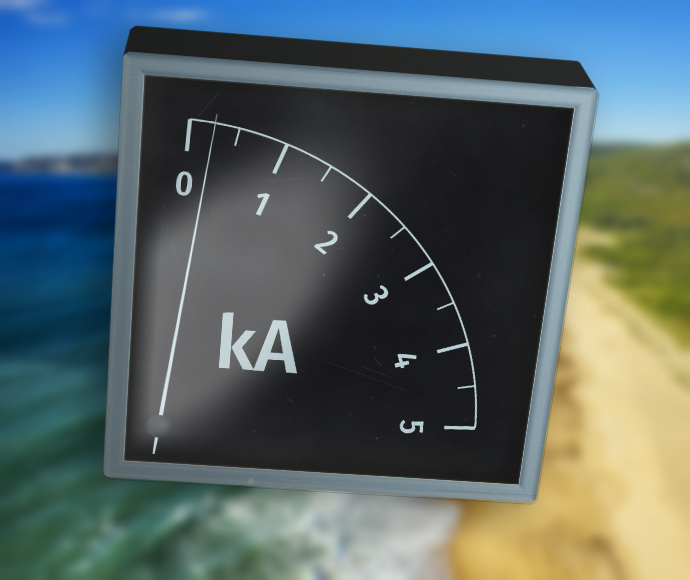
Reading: 0.25,kA
